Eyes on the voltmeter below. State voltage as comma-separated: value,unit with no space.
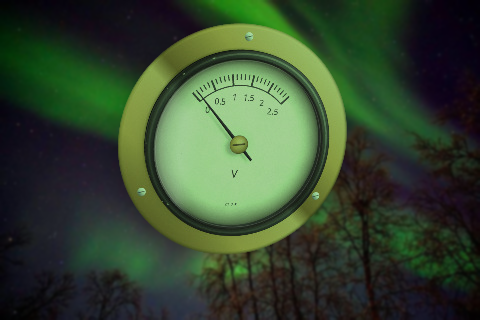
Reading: 0.1,V
